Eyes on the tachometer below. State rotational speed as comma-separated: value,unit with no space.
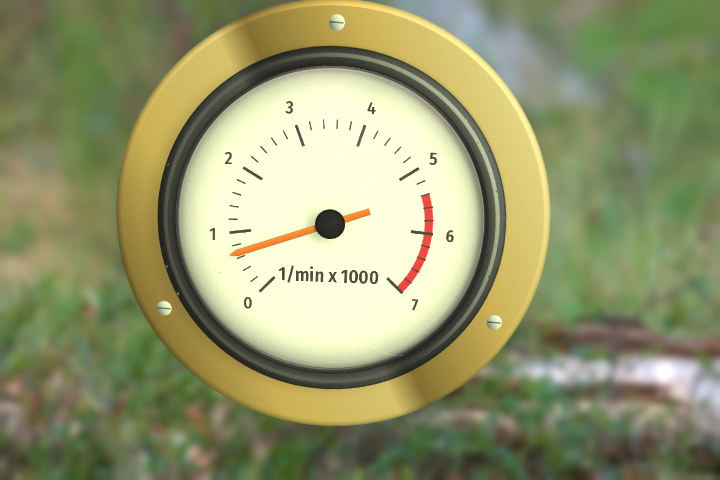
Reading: 700,rpm
